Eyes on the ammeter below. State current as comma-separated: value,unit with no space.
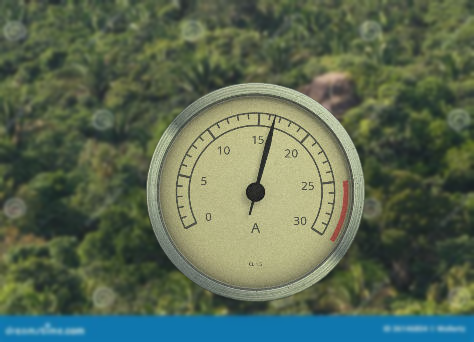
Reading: 16.5,A
